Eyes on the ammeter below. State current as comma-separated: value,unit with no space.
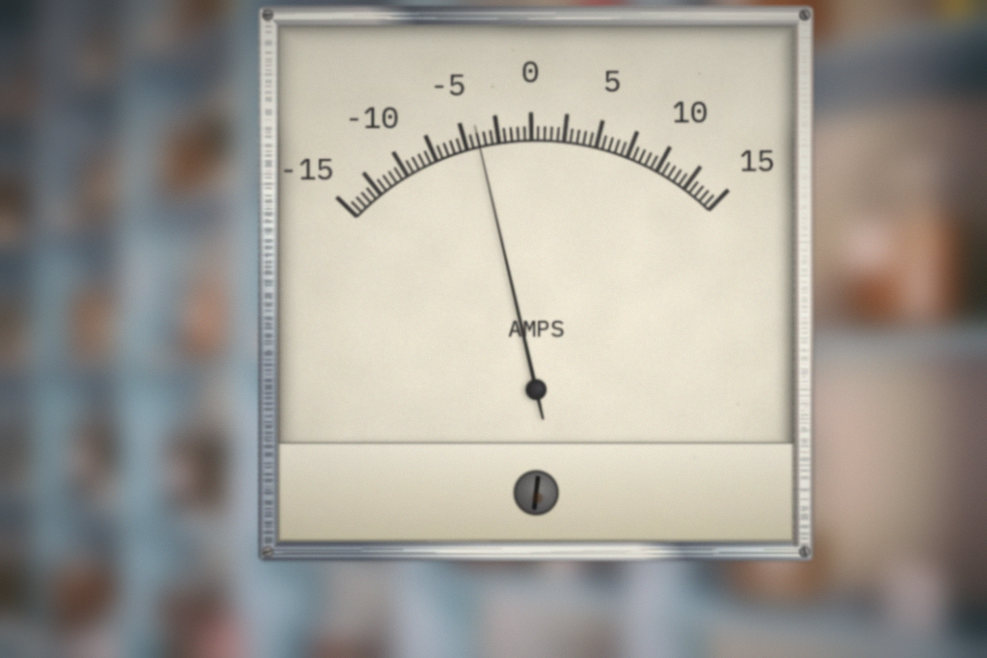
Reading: -4,A
